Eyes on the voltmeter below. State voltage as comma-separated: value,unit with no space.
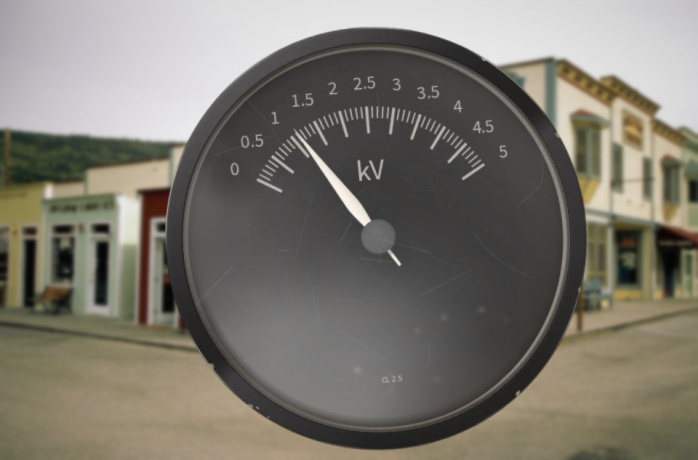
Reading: 1.1,kV
